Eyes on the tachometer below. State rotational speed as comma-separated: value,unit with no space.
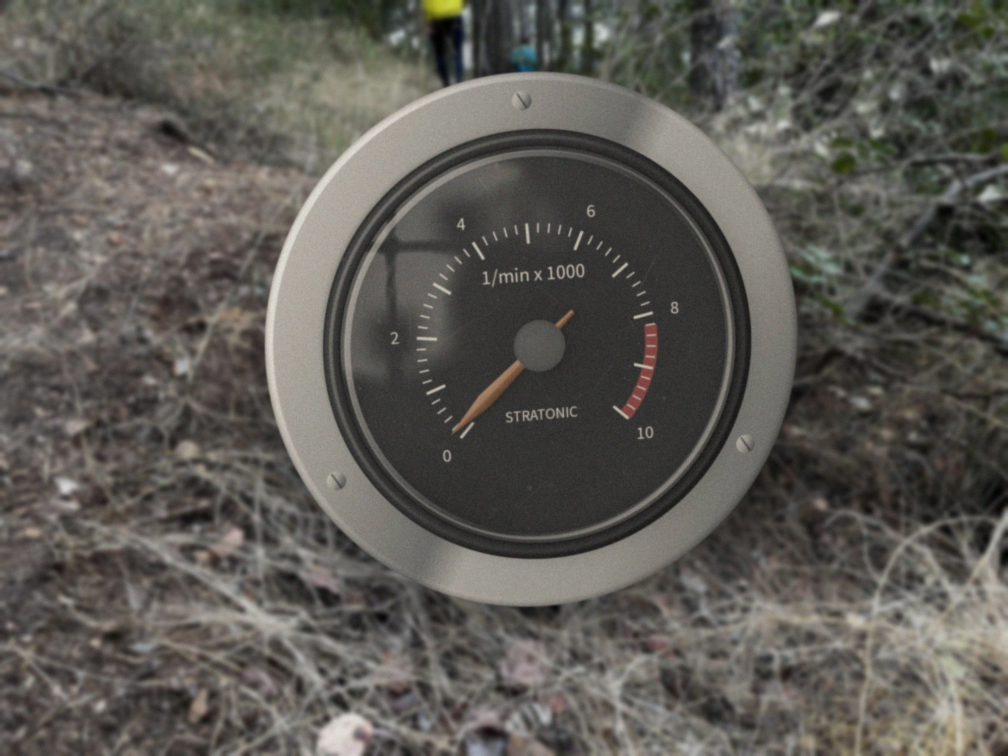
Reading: 200,rpm
